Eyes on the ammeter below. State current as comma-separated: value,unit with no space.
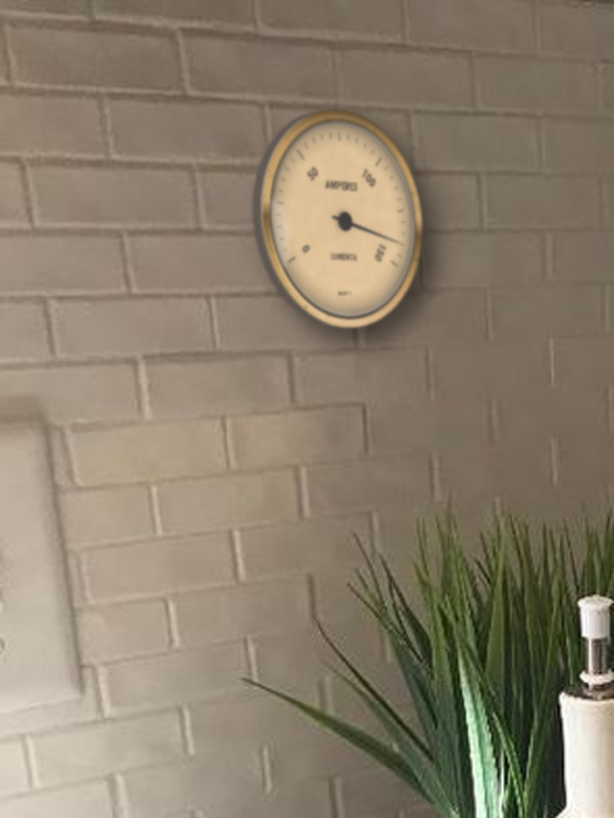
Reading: 140,A
